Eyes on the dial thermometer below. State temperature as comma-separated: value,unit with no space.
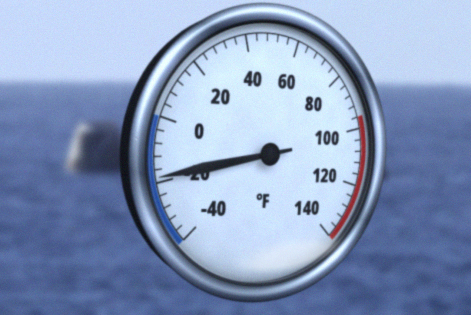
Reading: -18,°F
